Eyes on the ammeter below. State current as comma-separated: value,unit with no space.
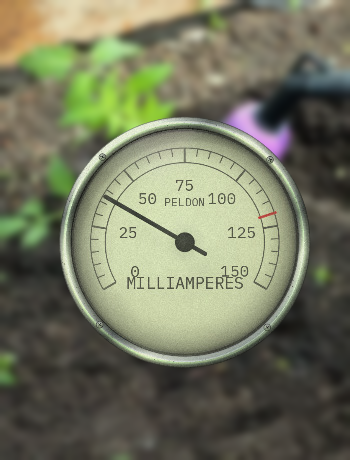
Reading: 37.5,mA
